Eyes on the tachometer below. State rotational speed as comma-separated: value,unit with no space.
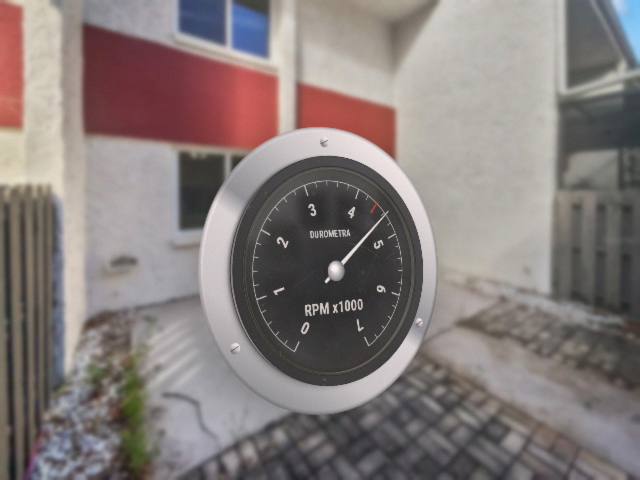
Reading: 4600,rpm
